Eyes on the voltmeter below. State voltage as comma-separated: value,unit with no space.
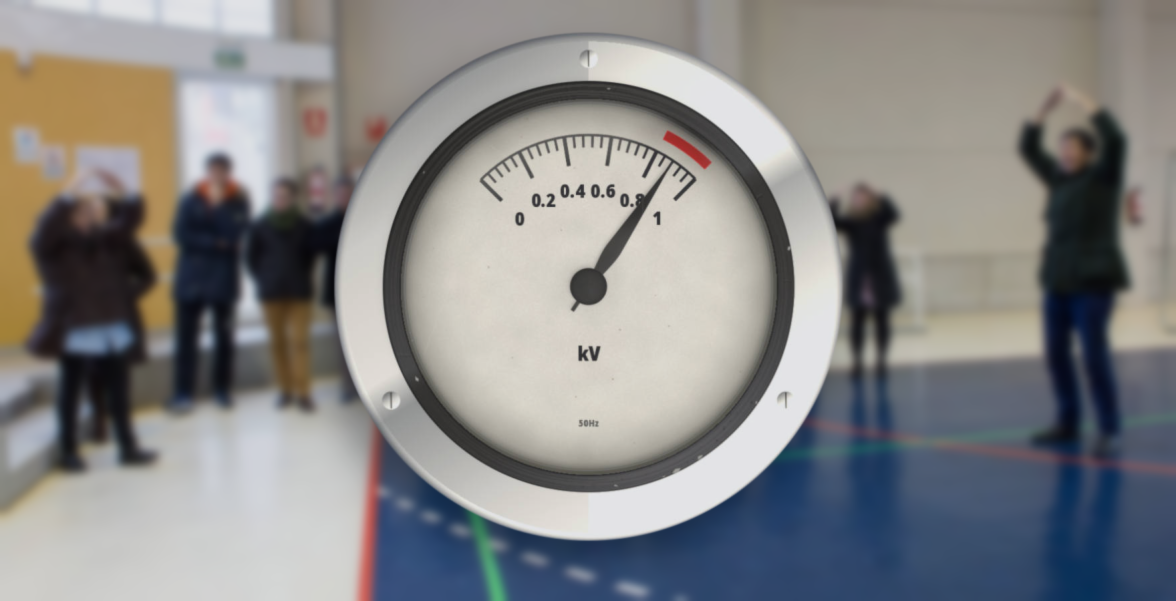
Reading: 0.88,kV
